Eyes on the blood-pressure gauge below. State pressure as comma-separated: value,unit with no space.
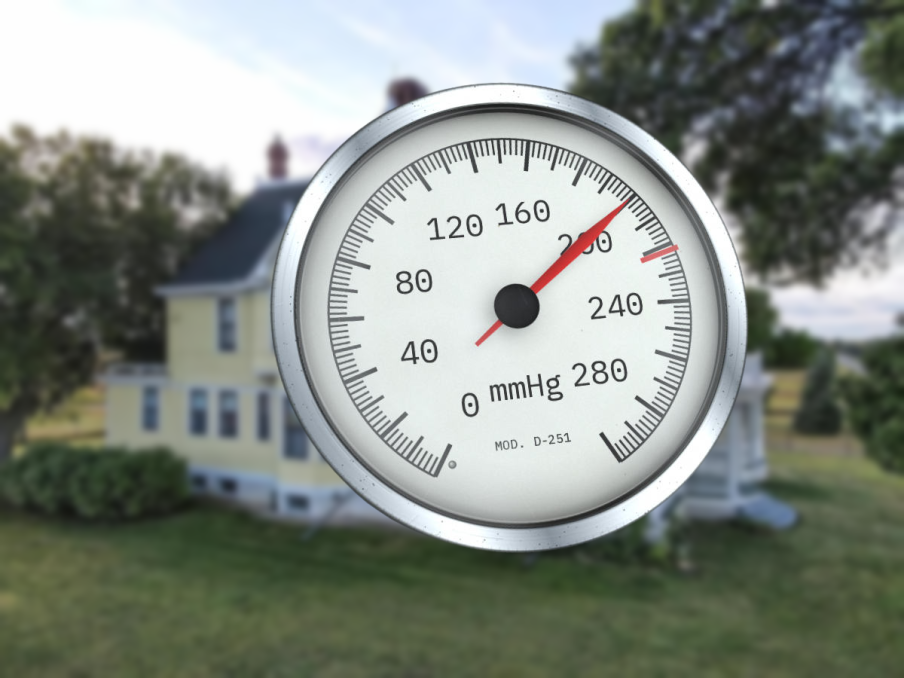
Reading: 200,mmHg
